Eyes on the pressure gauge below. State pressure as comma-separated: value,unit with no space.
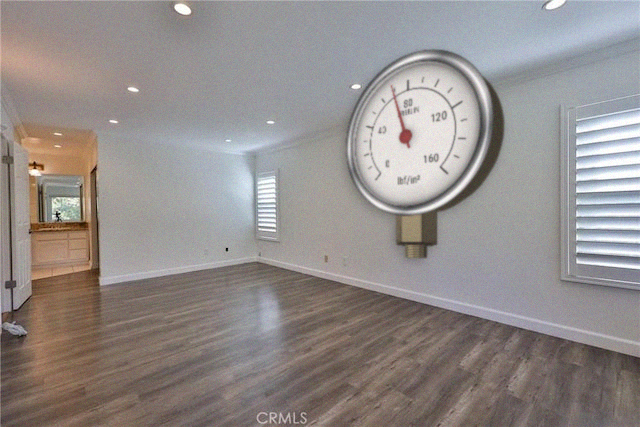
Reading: 70,psi
